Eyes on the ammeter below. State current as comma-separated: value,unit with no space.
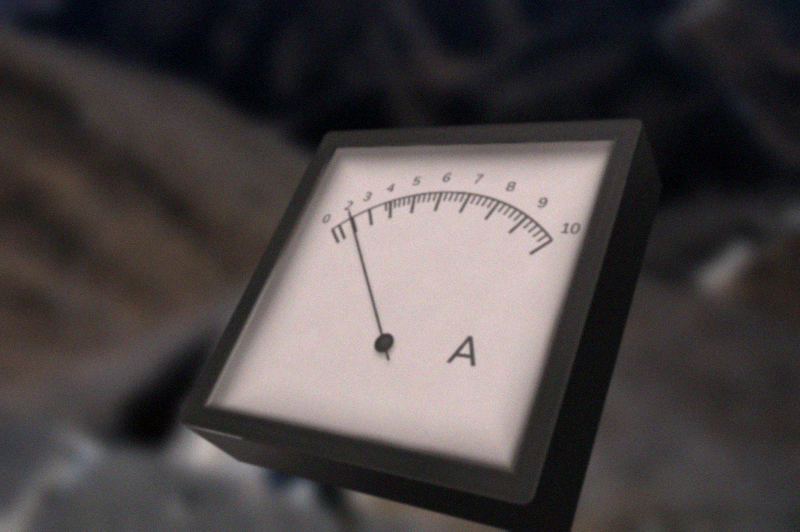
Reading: 2,A
